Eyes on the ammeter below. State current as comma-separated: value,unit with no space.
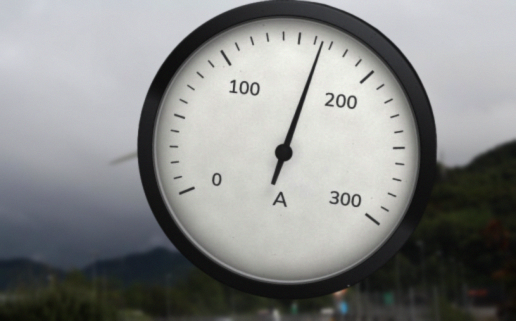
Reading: 165,A
